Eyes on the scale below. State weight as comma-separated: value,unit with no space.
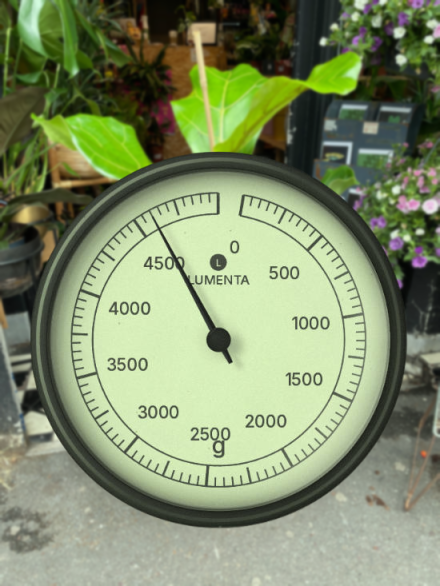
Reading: 4600,g
